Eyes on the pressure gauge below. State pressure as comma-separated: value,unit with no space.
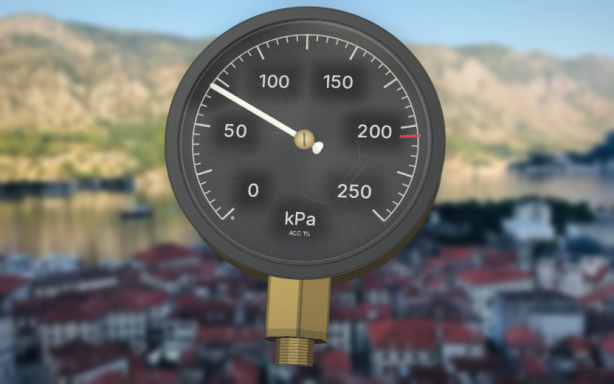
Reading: 70,kPa
